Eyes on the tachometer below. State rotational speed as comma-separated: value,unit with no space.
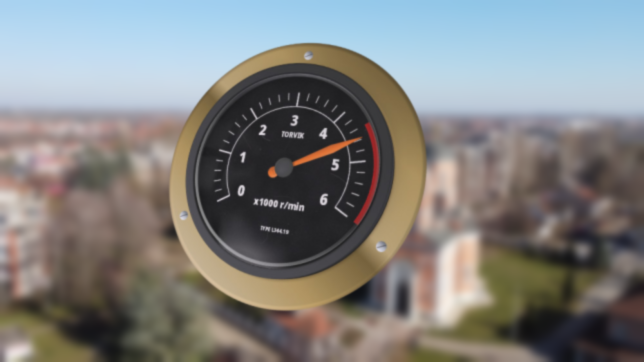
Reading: 4600,rpm
